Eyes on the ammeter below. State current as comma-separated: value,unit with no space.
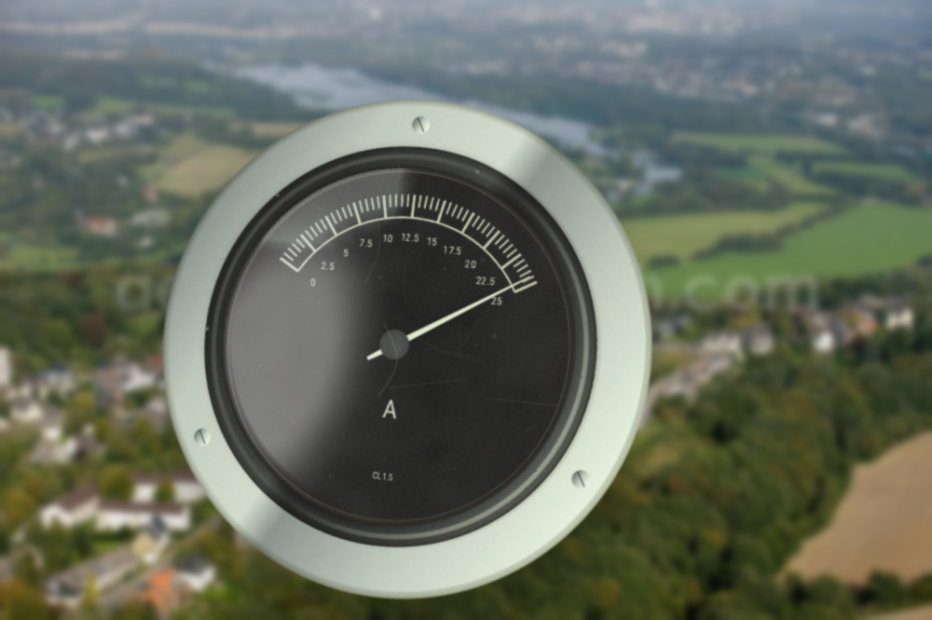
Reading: 24.5,A
